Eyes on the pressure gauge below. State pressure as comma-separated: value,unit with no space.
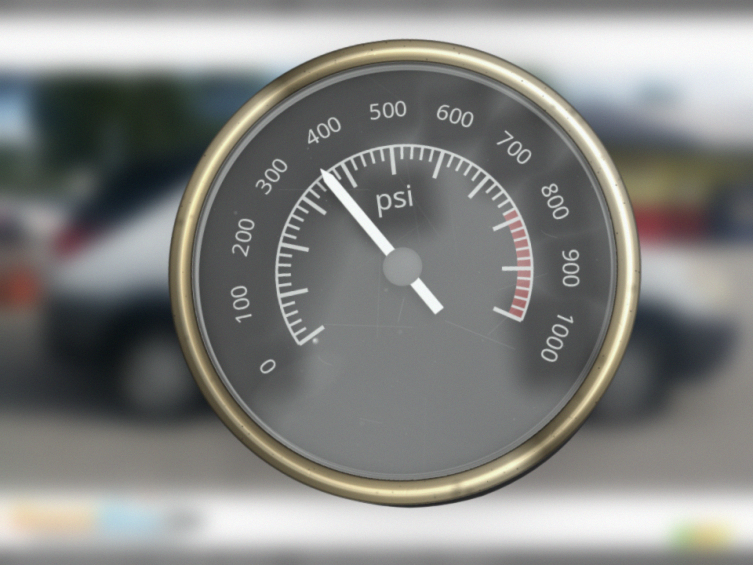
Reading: 360,psi
